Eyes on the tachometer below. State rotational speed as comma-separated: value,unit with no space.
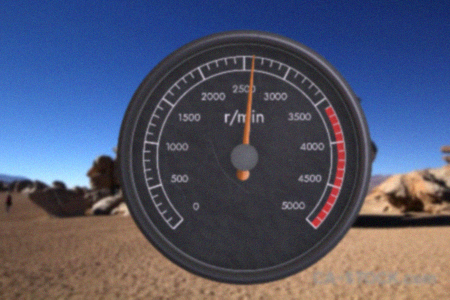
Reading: 2600,rpm
